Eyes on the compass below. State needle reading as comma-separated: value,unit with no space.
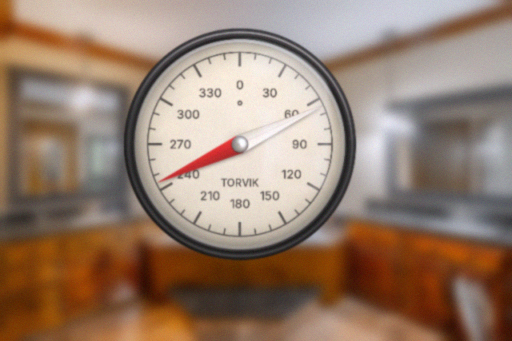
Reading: 245,°
